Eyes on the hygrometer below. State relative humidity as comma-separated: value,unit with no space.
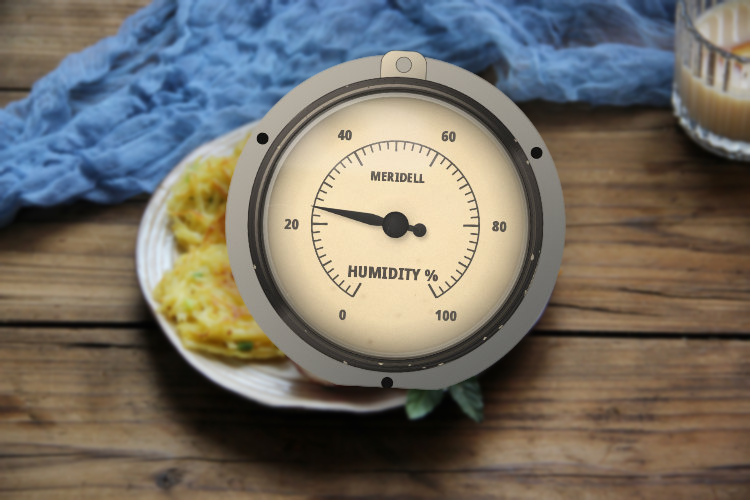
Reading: 24,%
